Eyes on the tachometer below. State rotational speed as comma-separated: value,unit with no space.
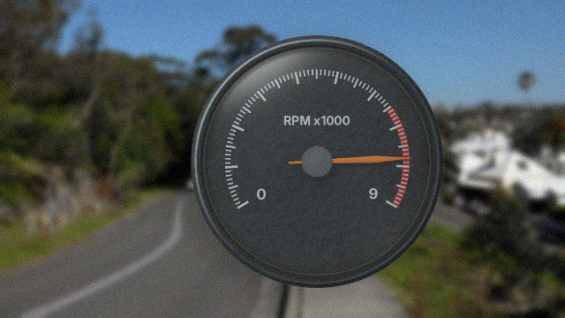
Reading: 7800,rpm
